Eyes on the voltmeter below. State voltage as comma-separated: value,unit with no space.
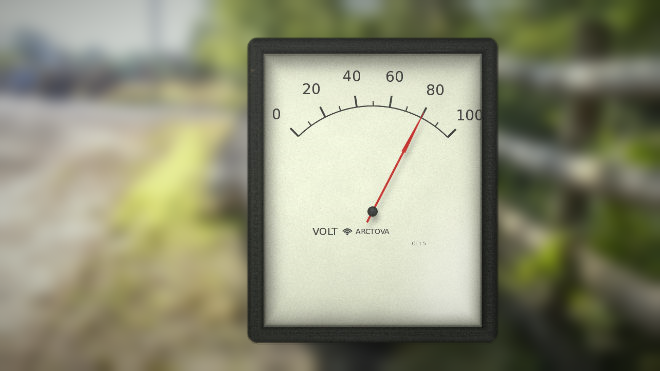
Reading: 80,V
